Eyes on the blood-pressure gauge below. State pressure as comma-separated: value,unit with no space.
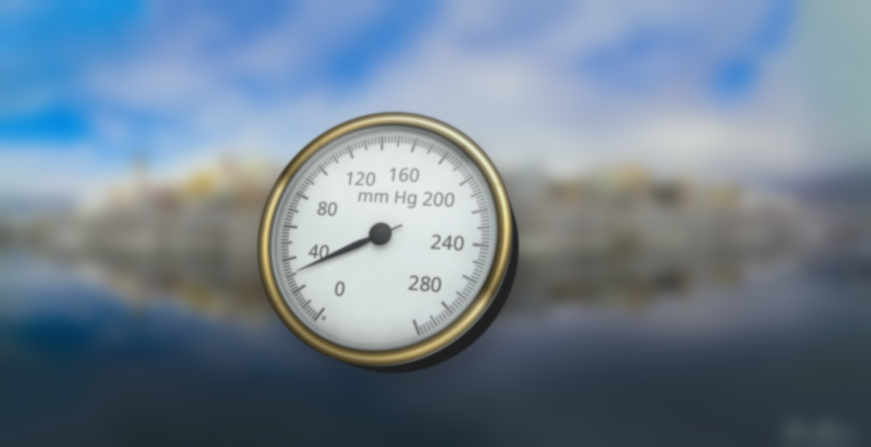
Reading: 30,mmHg
